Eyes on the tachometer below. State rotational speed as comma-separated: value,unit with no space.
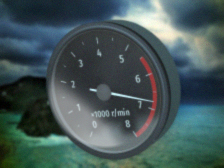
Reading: 6750,rpm
